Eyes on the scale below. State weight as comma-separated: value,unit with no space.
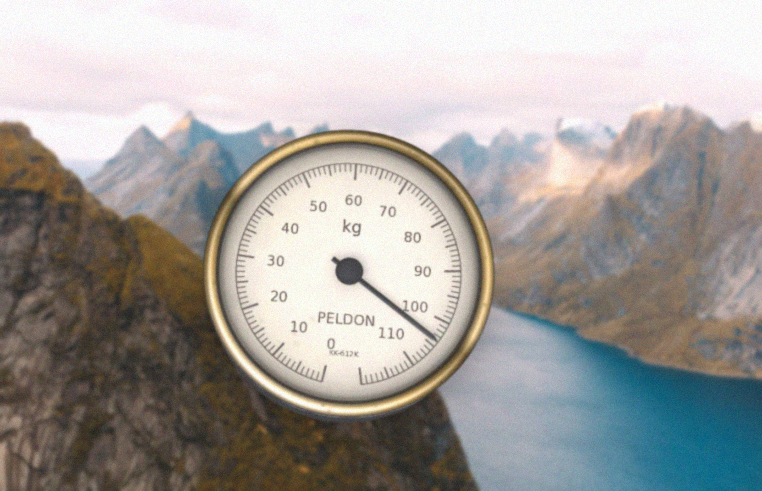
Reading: 104,kg
